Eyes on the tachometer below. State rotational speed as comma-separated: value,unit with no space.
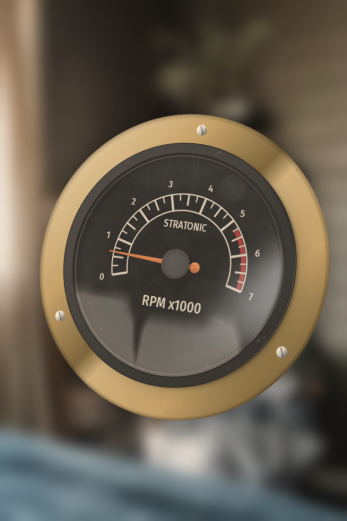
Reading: 625,rpm
